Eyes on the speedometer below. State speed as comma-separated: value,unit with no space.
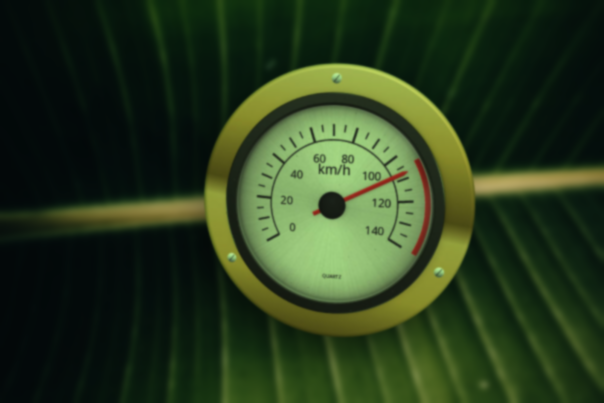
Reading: 107.5,km/h
